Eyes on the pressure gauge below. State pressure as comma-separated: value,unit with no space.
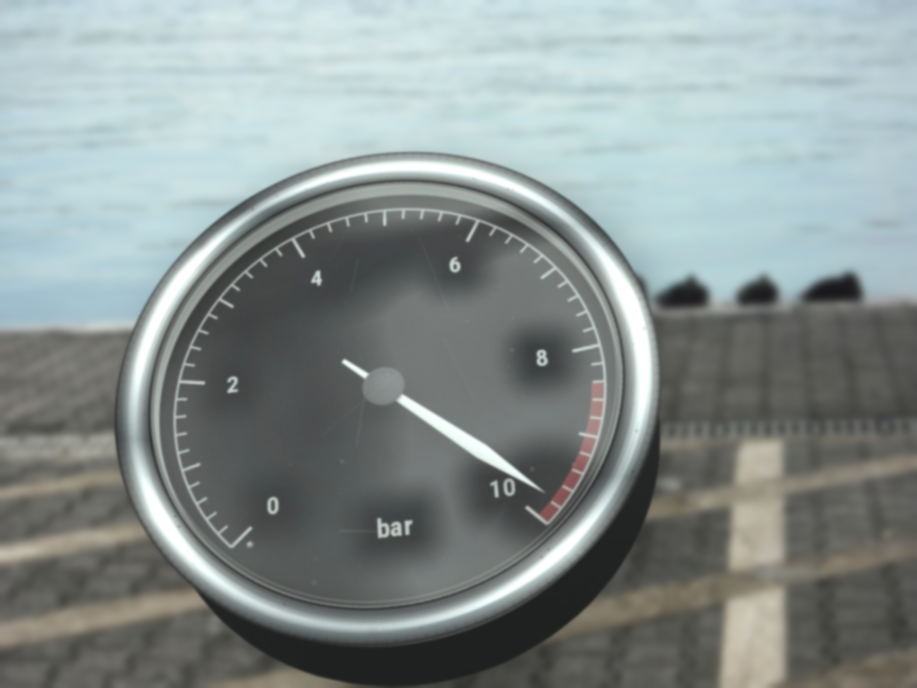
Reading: 9.8,bar
